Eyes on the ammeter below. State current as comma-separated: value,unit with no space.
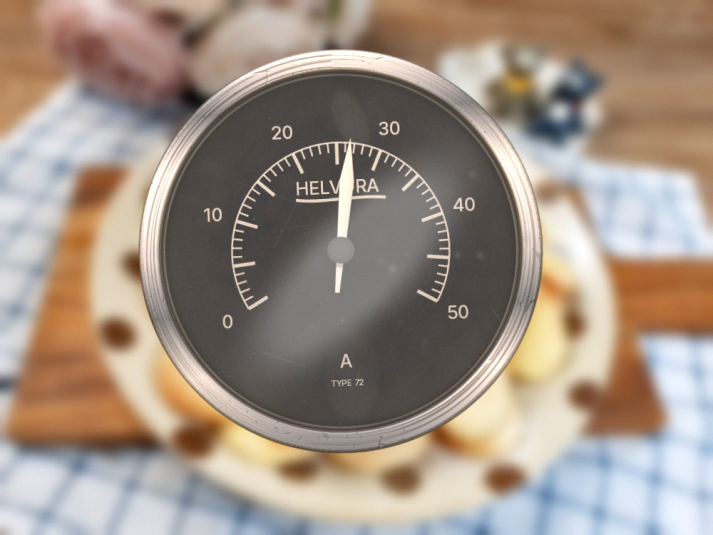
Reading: 26.5,A
